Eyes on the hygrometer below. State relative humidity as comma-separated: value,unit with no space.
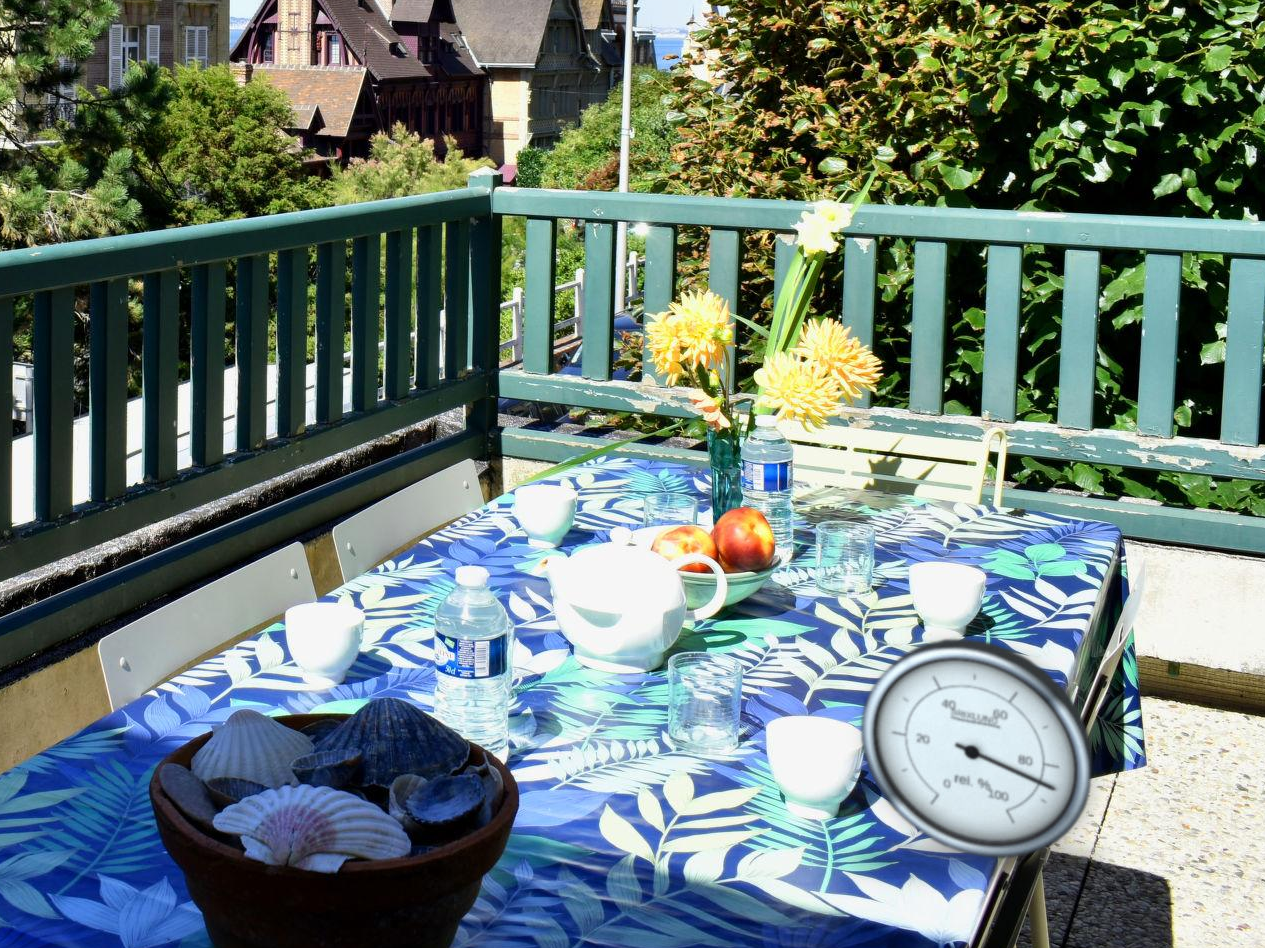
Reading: 85,%
